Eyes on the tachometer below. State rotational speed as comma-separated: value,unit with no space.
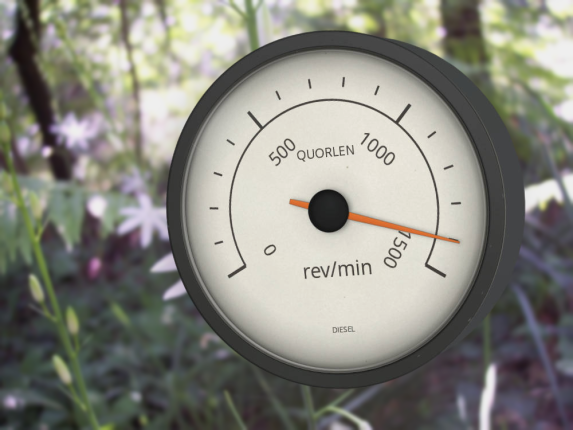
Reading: 1400,rpm
